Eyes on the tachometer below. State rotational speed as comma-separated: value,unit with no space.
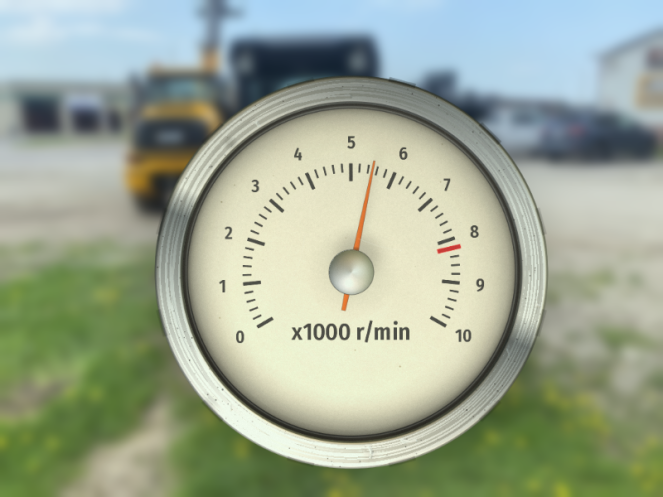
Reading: 5500,rpm
